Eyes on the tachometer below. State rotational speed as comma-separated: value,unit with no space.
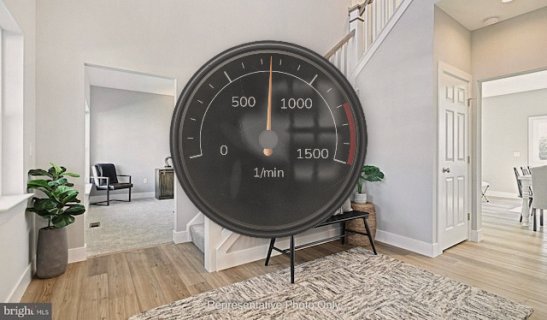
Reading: 750,rpm
